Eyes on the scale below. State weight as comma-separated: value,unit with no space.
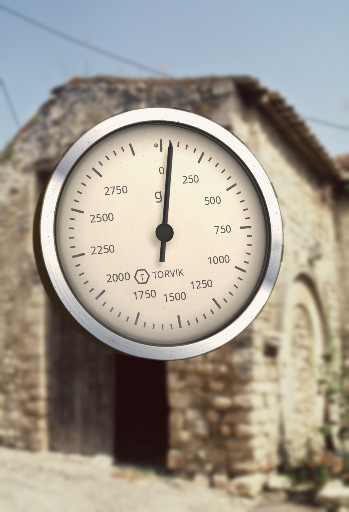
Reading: 50,g
